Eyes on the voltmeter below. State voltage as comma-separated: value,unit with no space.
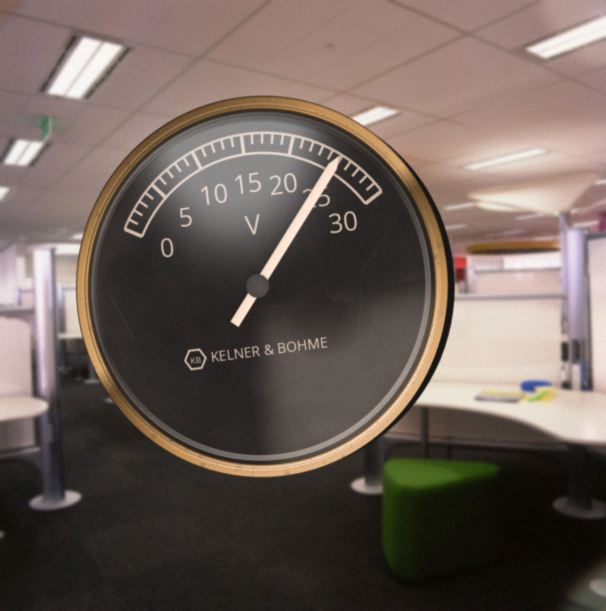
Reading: 25,V
